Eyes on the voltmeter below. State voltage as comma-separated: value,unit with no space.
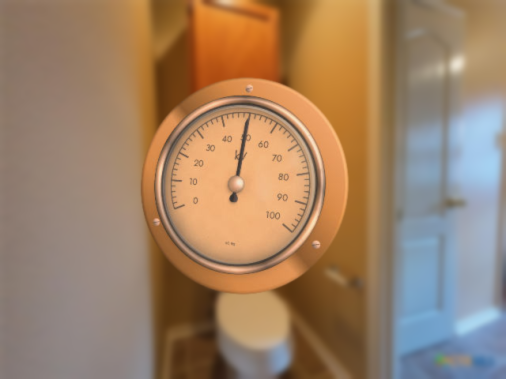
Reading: 50,kV
